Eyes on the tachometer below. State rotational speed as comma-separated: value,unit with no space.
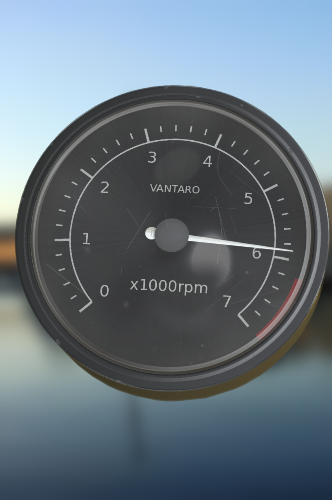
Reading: 5900,rpm
